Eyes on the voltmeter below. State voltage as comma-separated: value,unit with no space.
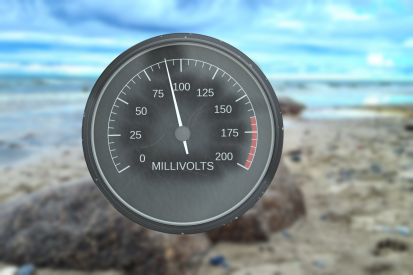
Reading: 90,mV
